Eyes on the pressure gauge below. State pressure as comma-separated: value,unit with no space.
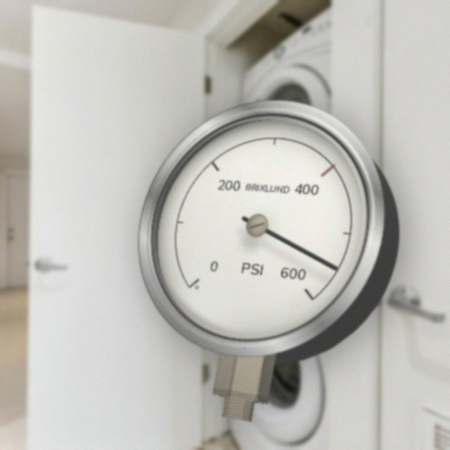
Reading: 550,psi
